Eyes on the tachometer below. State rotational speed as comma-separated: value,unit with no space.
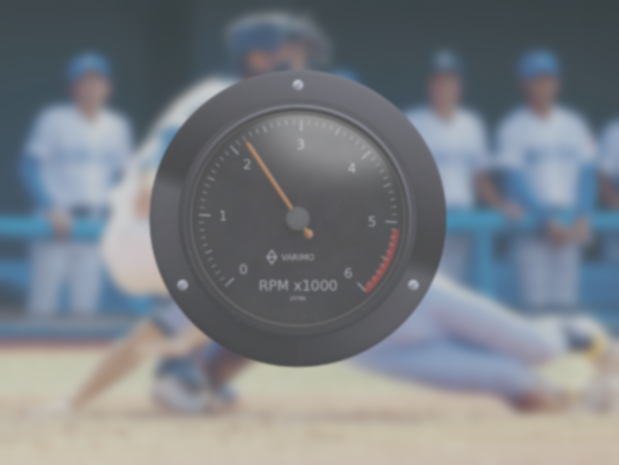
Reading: 2200,rpm
